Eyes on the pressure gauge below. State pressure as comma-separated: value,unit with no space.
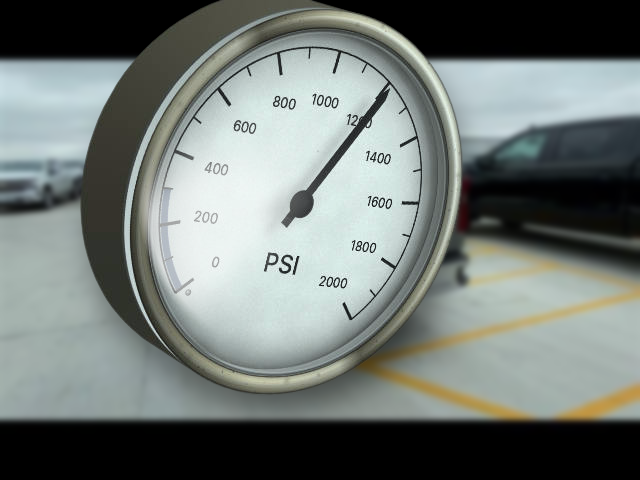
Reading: 1200,psi
